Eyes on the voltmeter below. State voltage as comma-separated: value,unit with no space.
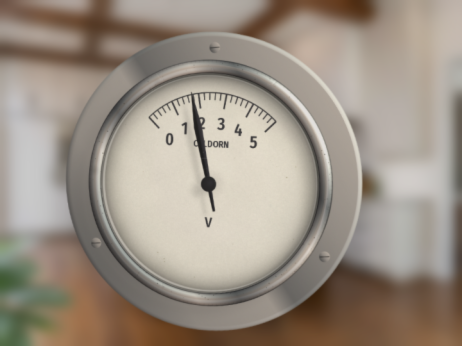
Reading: 1.8,V
